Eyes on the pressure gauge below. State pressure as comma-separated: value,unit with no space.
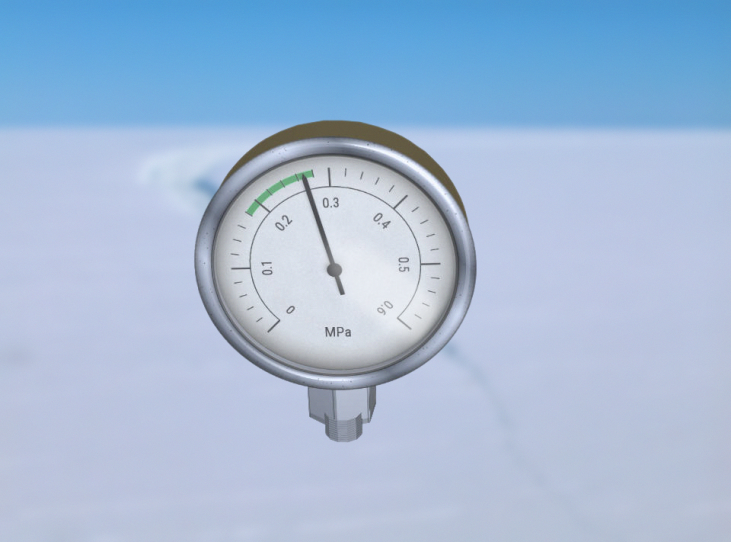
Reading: 0.27,MPa
